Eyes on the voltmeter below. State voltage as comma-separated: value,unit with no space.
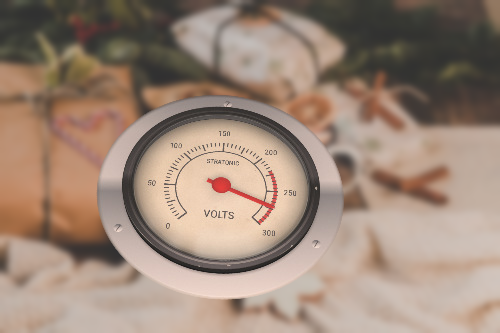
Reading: 275,V
